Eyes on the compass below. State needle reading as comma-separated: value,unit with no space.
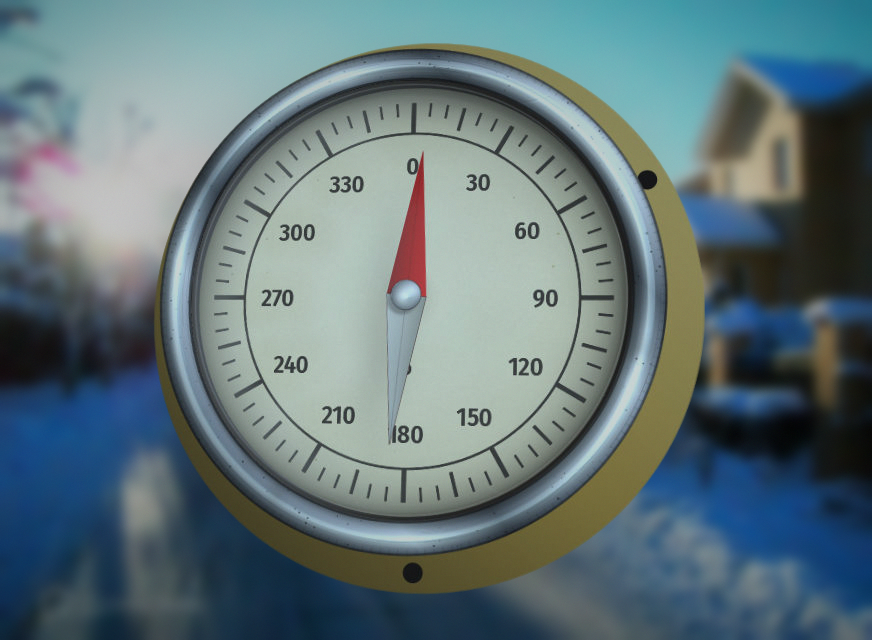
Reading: 5,°
